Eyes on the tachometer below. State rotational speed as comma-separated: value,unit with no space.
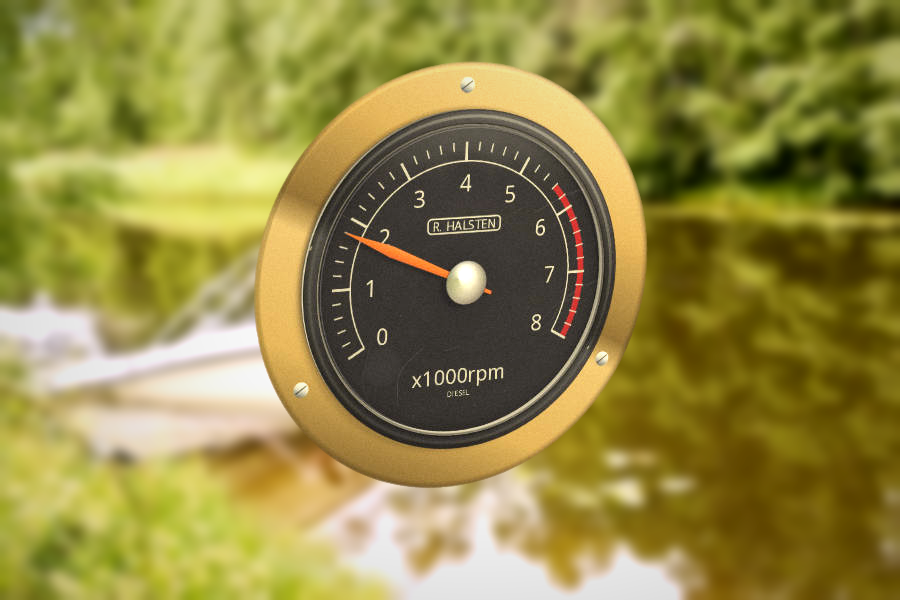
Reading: 1800,rpm
